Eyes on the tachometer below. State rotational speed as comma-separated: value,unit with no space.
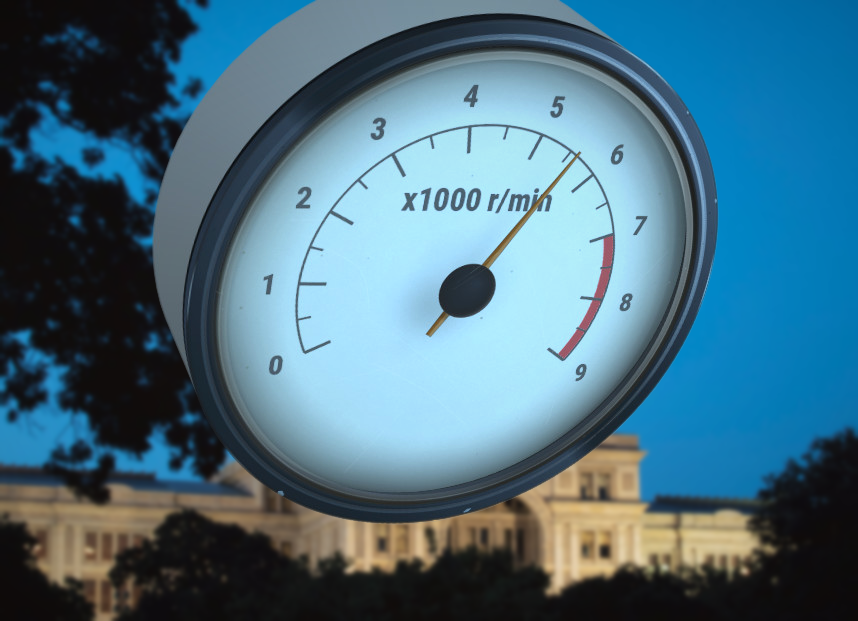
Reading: 5500,rpm
